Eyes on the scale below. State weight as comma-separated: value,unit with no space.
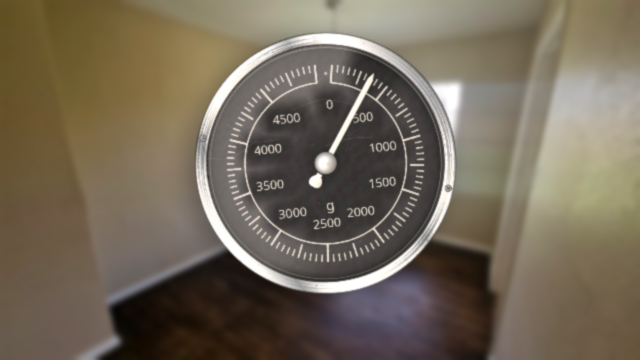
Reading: 350,g
